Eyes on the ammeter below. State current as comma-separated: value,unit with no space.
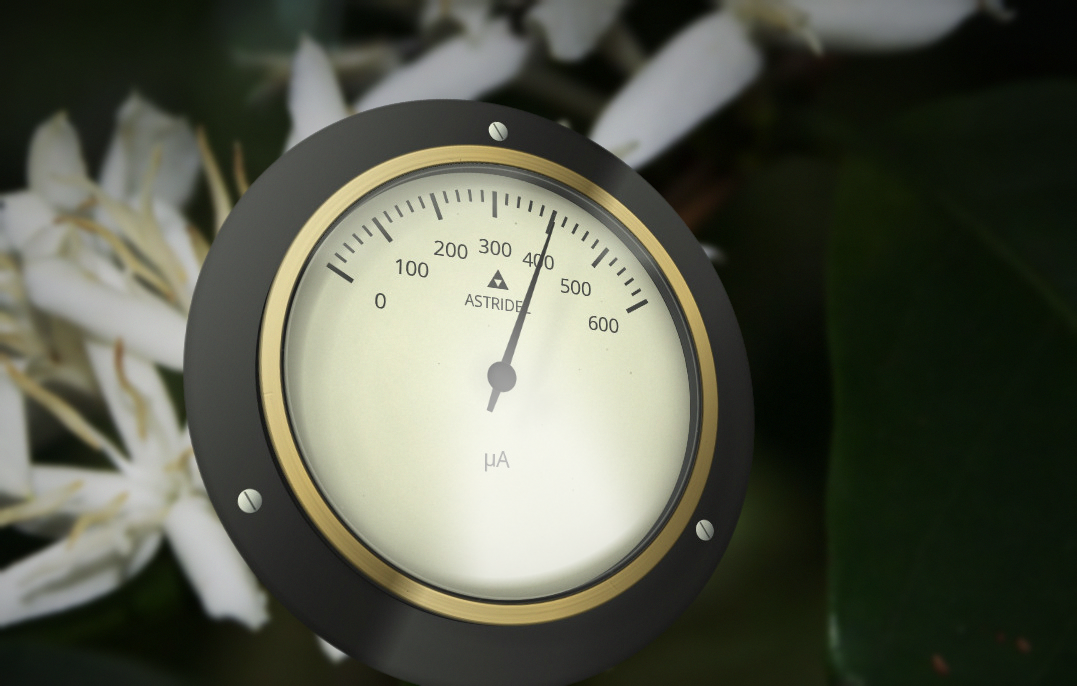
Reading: 400,µA
